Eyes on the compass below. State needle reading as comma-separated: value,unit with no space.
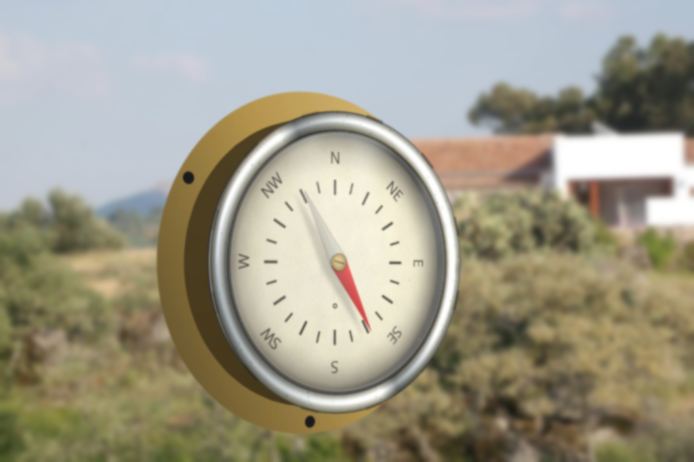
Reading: 150,°
